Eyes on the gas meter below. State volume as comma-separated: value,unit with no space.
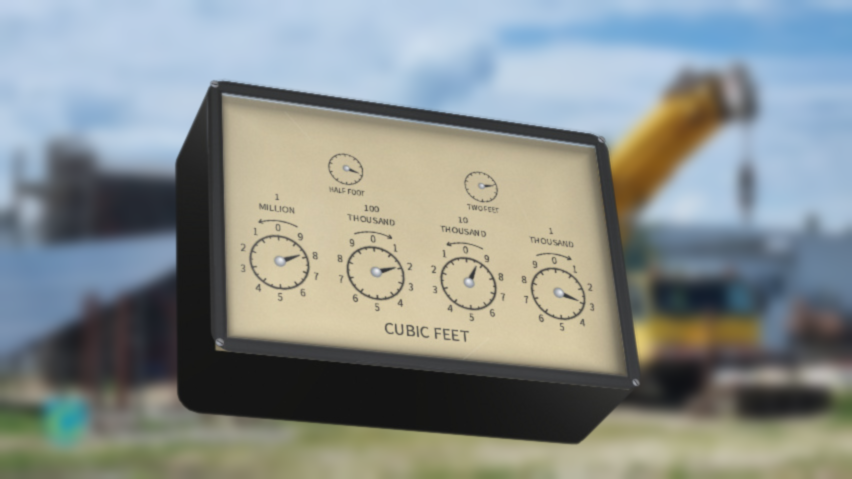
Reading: 819300,ft³
